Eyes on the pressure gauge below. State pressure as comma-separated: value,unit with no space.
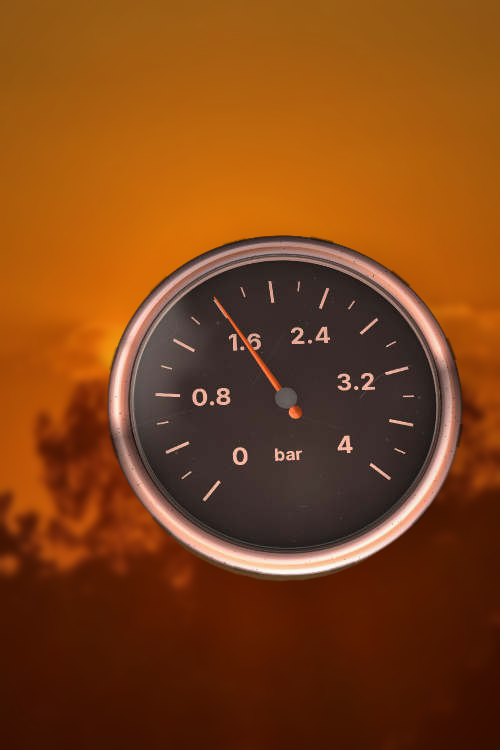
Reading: 1.6,bar
